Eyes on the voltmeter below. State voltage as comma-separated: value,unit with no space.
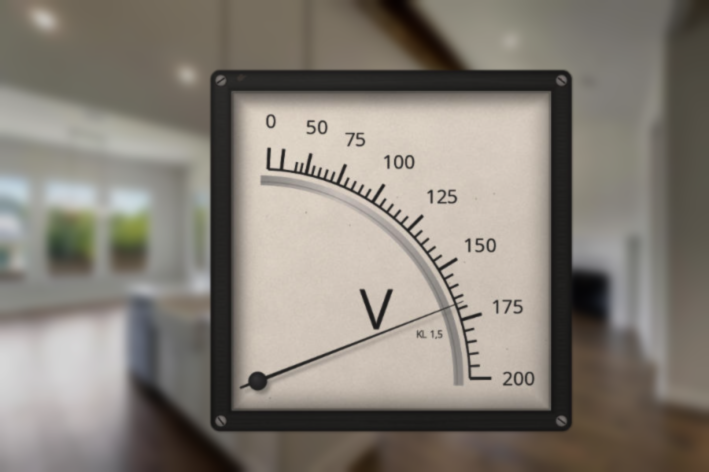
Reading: 167.5,V
